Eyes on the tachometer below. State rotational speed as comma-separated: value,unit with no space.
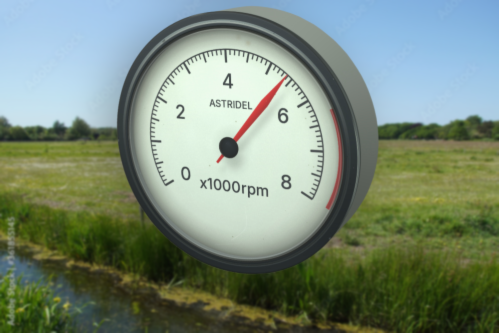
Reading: 5400,rpm
